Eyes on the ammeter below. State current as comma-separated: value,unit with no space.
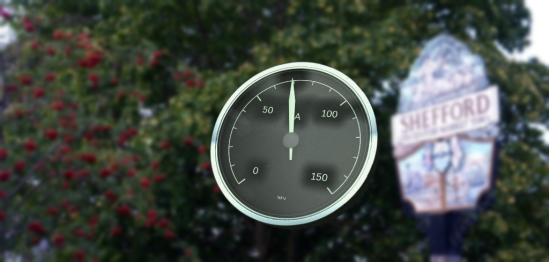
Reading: 70,A
